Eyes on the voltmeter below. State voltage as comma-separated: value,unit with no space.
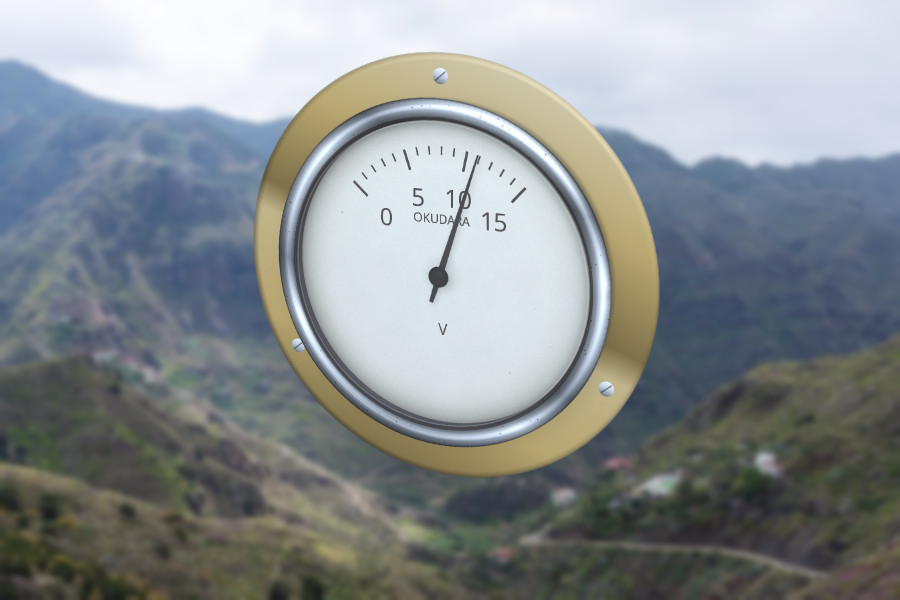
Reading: 11,V
